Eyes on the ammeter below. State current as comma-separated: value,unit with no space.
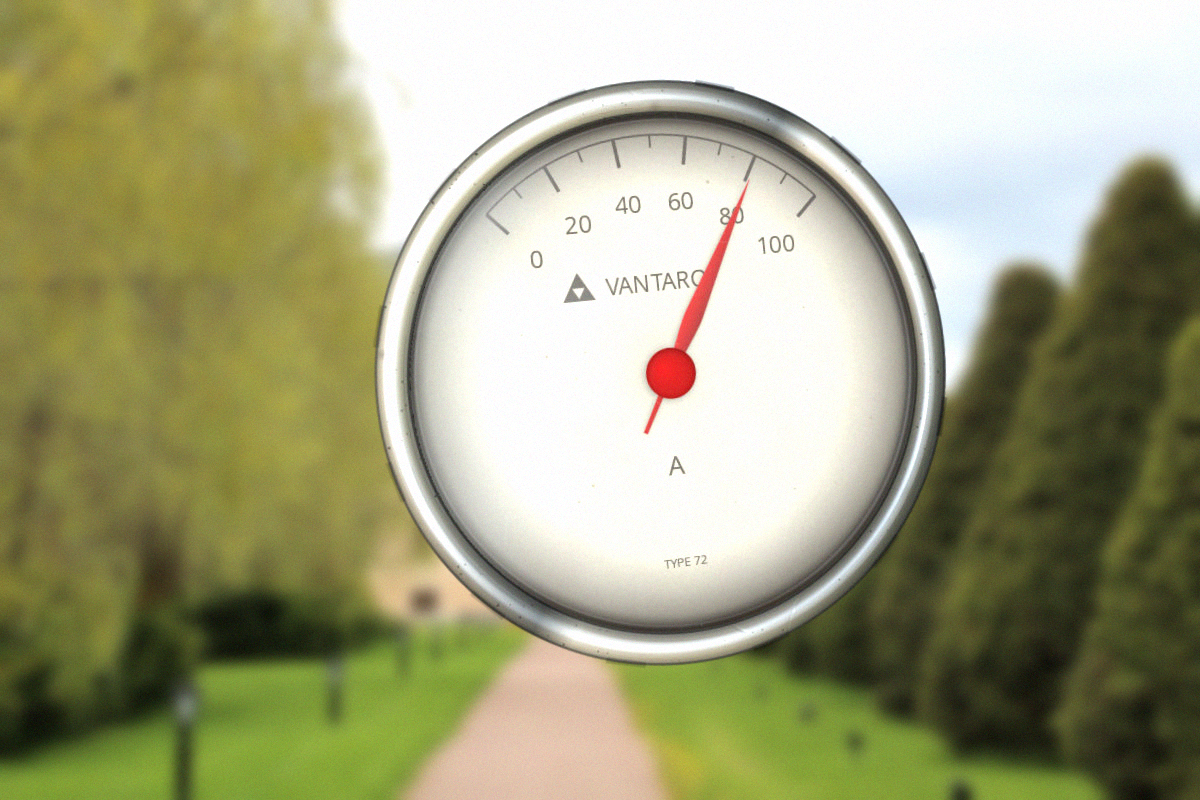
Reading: 80,A
